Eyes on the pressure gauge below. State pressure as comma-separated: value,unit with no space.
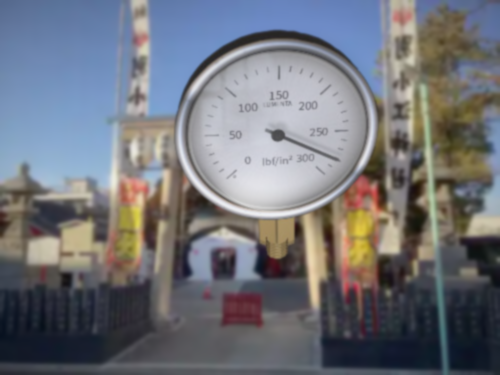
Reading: 280,psi
